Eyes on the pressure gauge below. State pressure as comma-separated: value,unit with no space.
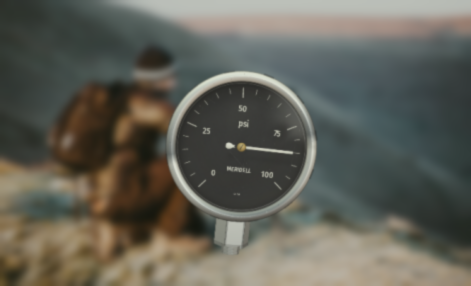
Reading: 85,psi
